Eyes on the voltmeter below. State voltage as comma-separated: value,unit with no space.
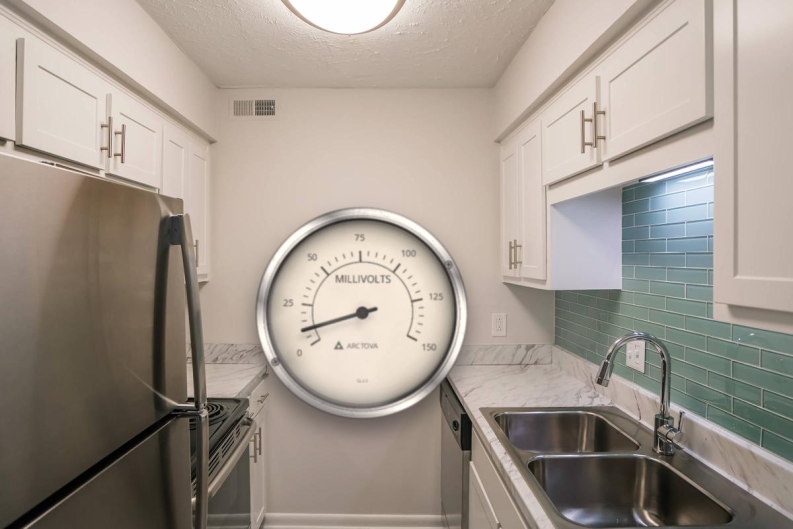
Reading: 10,mV
